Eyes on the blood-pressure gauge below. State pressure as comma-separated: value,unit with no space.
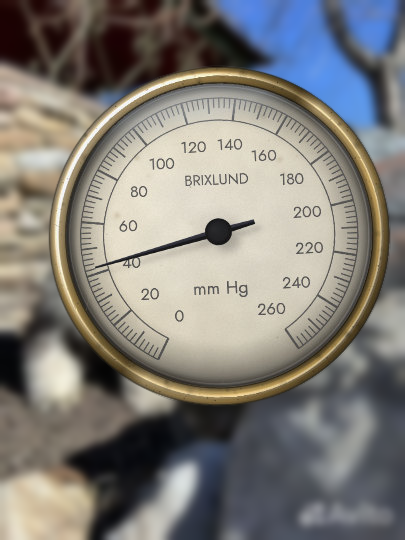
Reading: 42,mmHg
